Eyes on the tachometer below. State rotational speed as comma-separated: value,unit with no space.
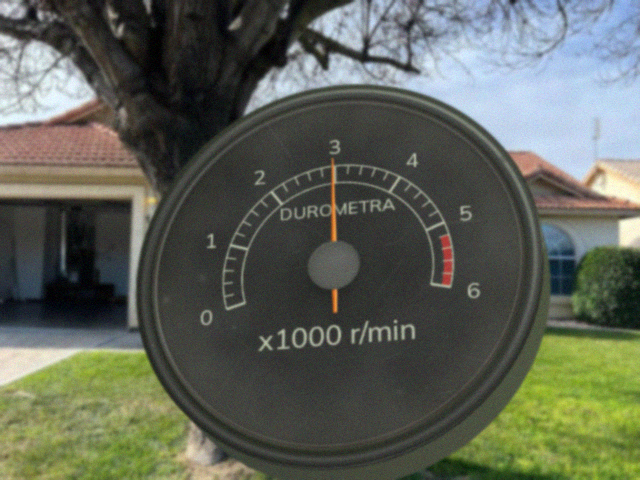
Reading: 3000,rpm
